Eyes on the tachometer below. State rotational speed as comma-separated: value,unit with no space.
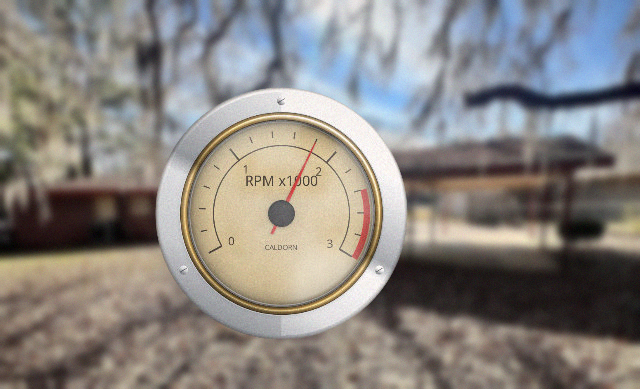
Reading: 1800,rpm
